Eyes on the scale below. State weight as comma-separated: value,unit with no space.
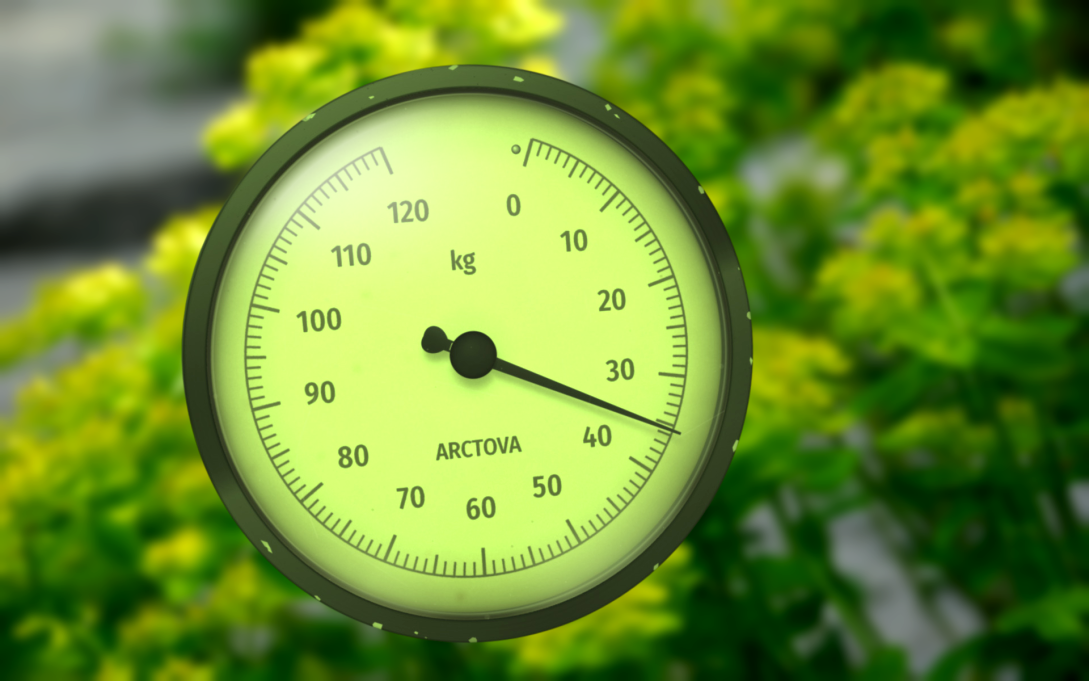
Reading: 35.5,kg
